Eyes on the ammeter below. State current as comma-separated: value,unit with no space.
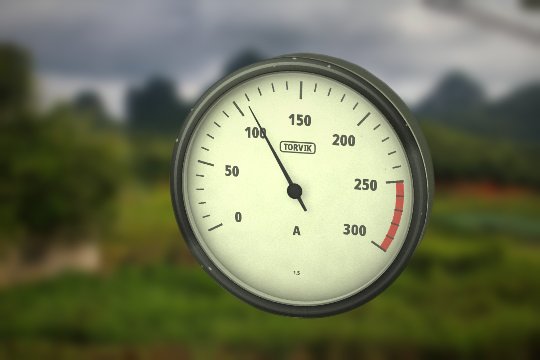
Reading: 110,A
